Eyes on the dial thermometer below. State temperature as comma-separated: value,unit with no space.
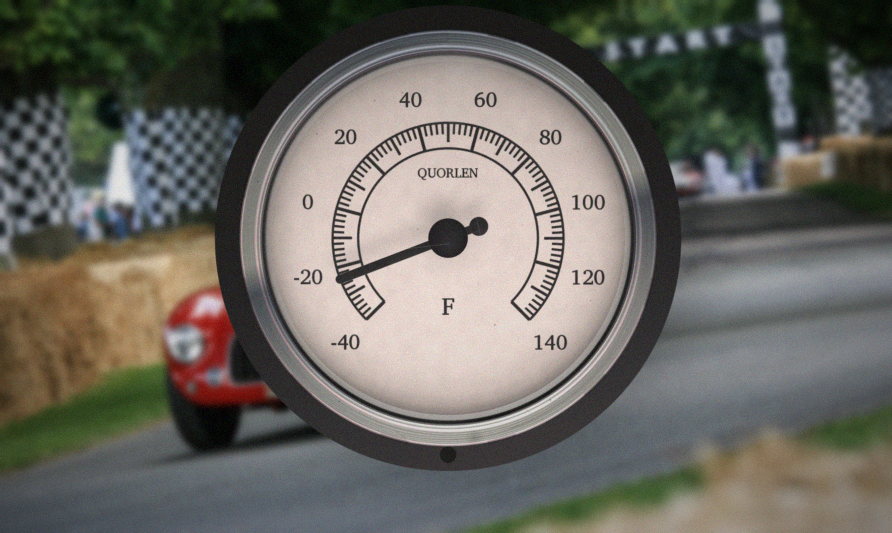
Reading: -24,°F
